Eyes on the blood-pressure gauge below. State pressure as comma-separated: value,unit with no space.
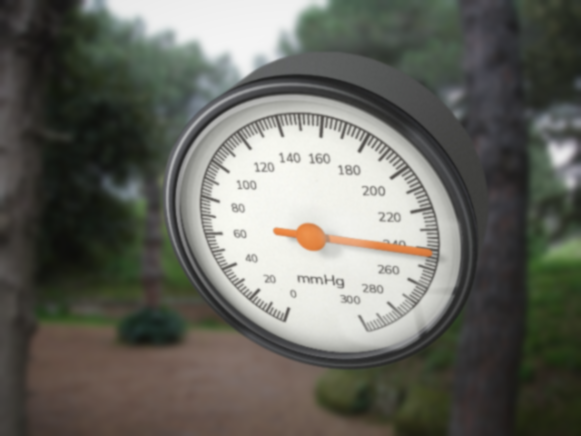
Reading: 240,mmHg
